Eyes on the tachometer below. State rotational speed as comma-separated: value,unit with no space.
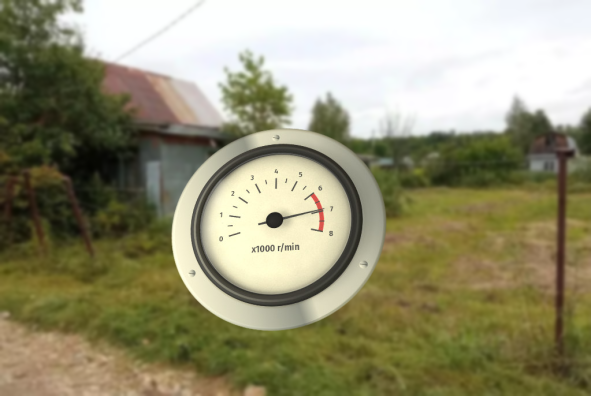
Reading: 7000,rpm
